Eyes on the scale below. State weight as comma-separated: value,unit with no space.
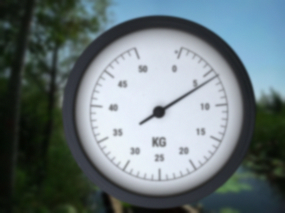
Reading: 6,kg
